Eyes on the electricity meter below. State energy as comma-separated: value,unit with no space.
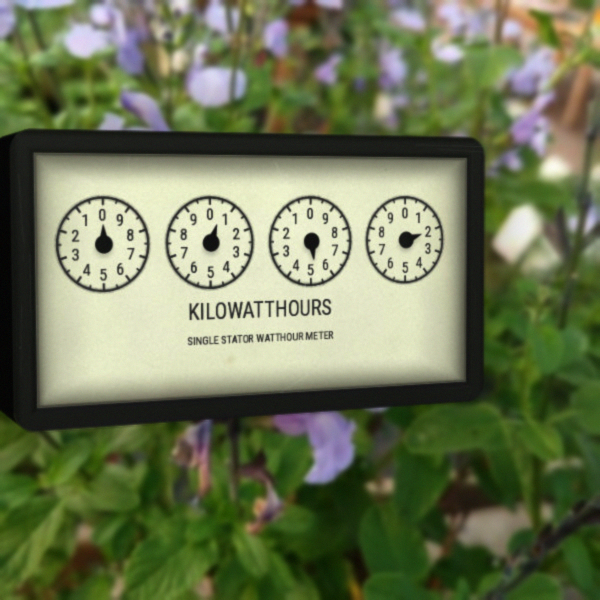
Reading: 52,kWh
